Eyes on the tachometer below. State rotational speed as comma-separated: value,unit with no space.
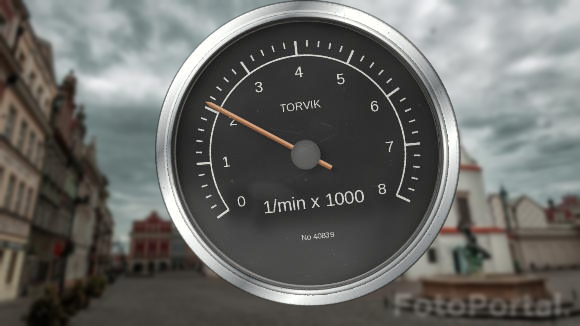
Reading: 2100,rpm
